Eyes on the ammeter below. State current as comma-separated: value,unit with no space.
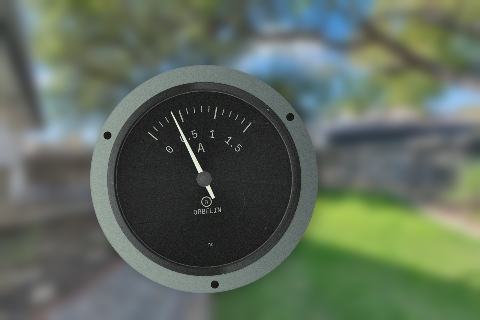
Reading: 0.4,A
